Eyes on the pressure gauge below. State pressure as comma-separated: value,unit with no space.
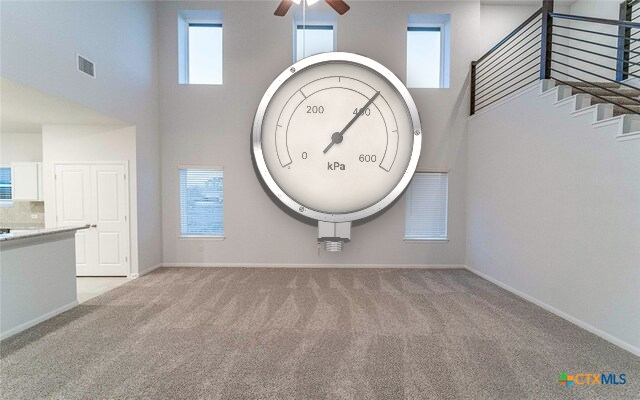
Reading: 400,kPa
